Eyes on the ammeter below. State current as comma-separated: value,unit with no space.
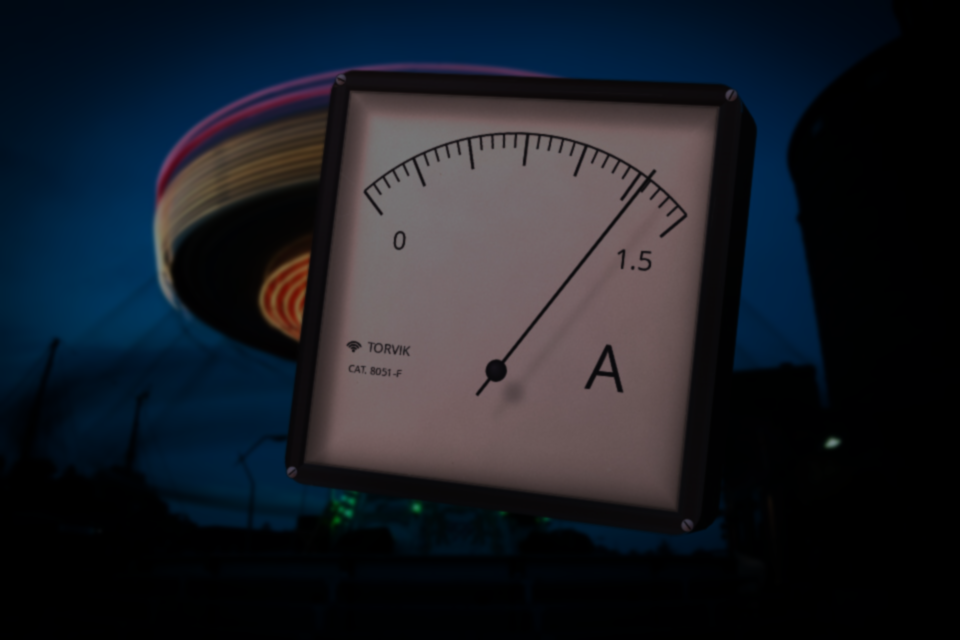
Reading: 1.3,A
